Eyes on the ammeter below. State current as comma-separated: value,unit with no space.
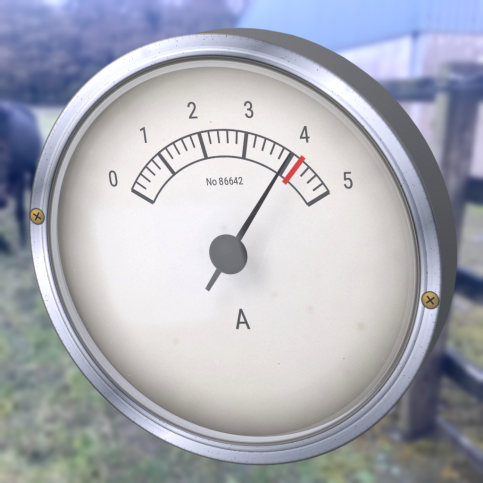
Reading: 4,A
